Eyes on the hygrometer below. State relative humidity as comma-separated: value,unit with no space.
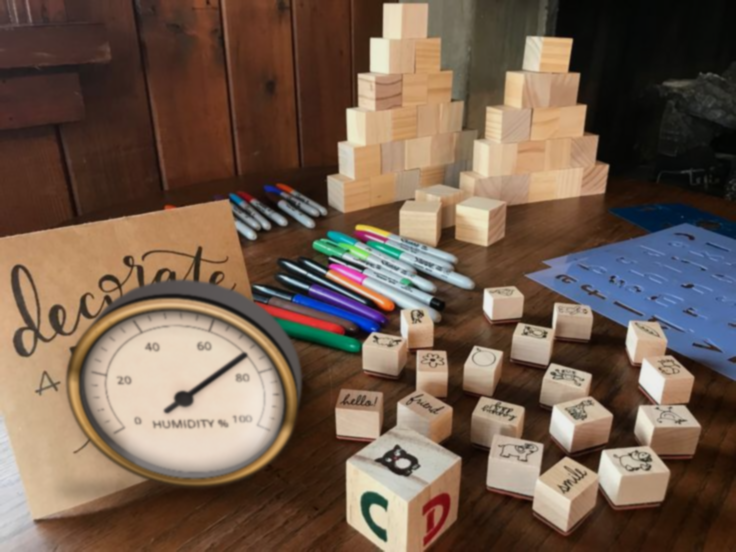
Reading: 72,%
